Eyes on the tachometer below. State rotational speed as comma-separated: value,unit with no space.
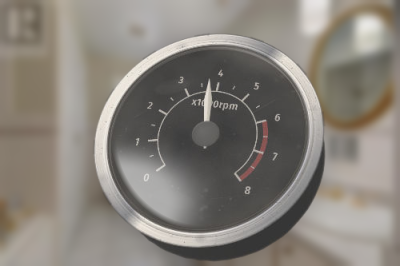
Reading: 3750,rpm
